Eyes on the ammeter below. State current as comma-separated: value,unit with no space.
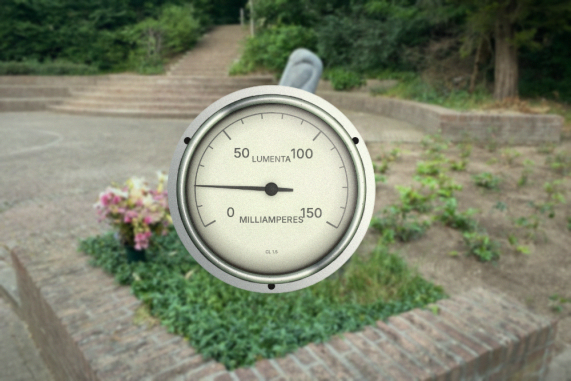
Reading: 20,mA
